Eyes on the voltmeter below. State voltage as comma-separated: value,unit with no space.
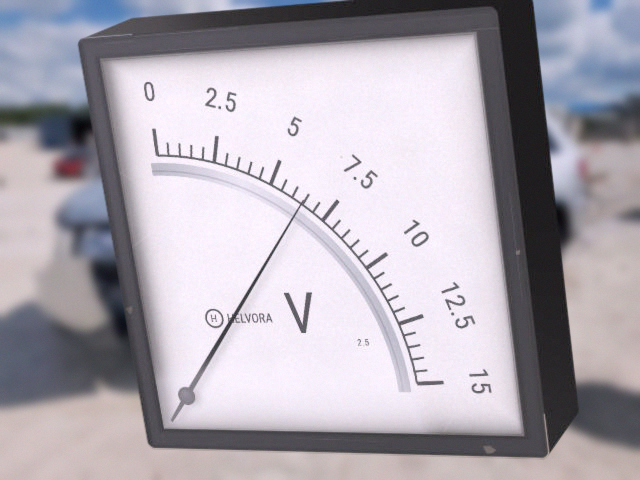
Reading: 6.5,V
